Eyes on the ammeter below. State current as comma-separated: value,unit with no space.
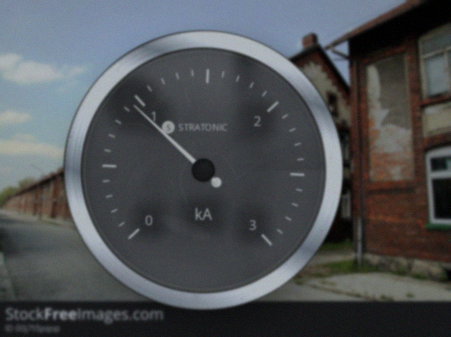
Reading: 0.95,kA
